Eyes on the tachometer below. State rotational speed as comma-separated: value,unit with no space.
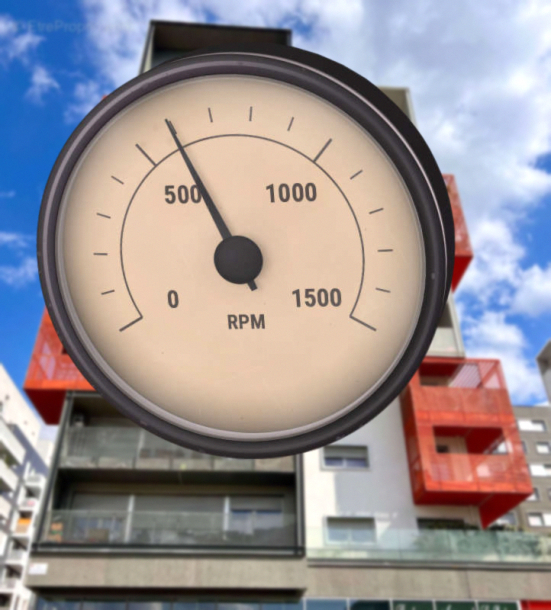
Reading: 600,rpm
